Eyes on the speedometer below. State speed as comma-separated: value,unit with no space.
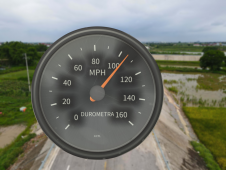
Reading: 105,mph
